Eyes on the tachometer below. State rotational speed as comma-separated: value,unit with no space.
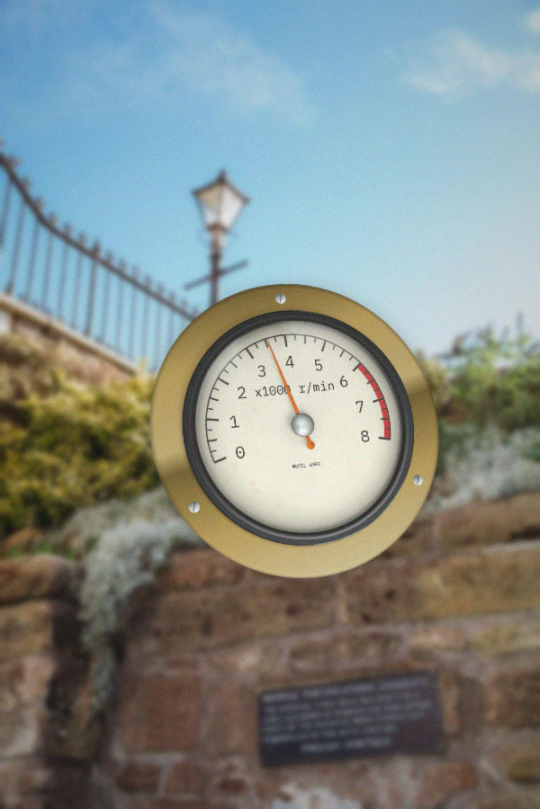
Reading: 3500,rpm
